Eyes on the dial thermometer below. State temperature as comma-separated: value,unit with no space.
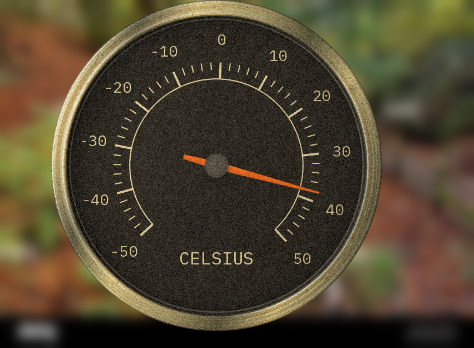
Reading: 38,°C
